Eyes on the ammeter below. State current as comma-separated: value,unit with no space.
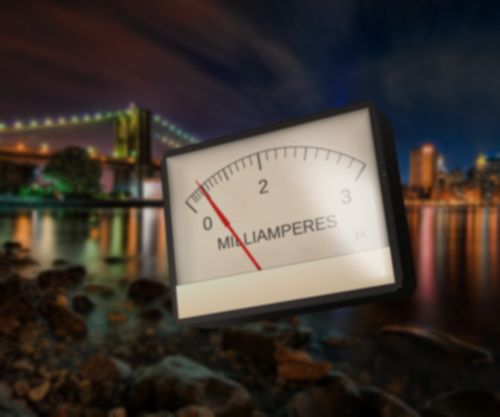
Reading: 1,mA
